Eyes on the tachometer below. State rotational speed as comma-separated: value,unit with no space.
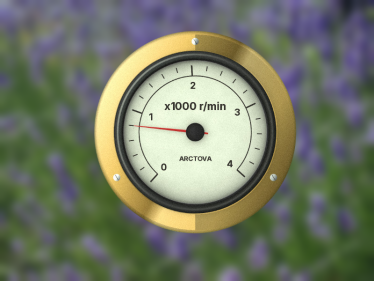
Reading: 800,rpm
